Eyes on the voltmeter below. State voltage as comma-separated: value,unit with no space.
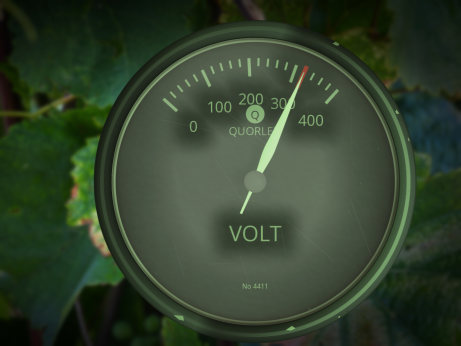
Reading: 320,V
